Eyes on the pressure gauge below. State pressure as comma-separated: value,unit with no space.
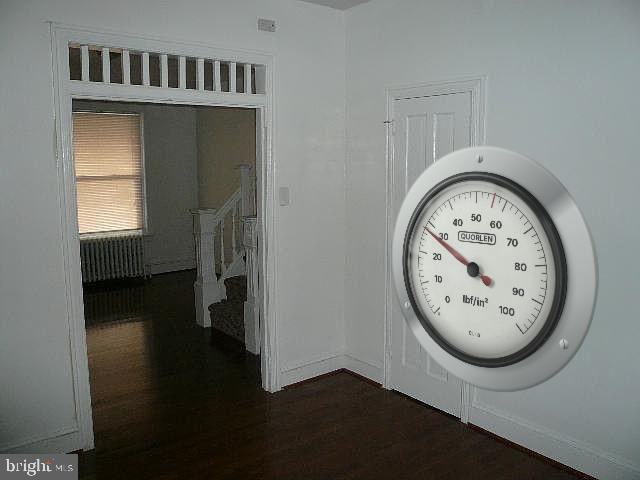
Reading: 28,psi
